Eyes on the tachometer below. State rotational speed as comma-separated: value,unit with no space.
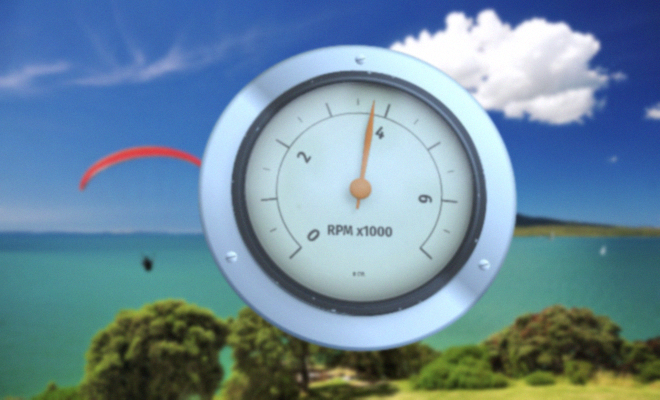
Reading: 3750,rpm
